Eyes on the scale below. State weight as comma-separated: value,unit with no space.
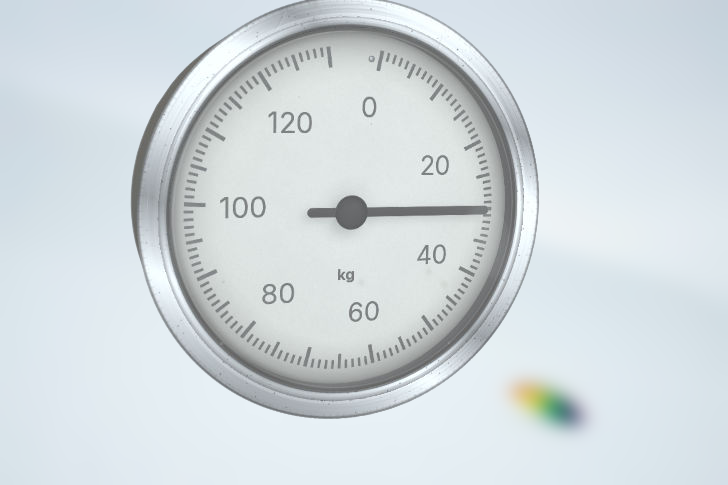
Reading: 30,kg
